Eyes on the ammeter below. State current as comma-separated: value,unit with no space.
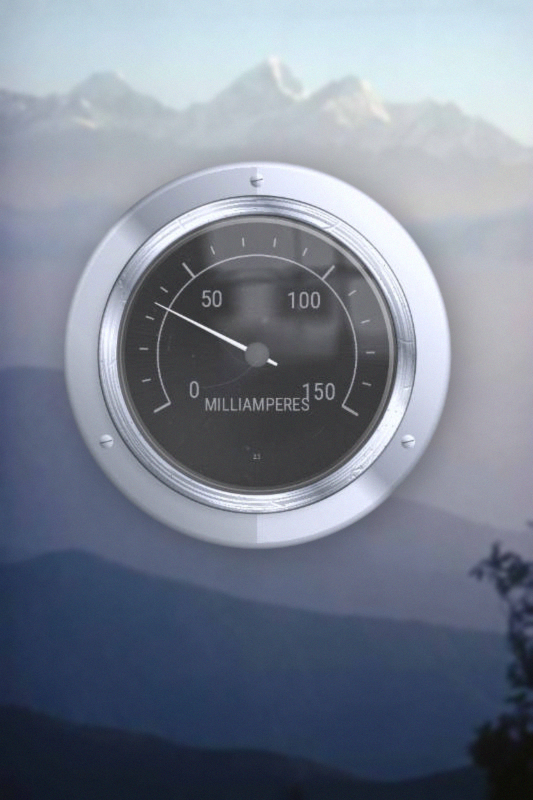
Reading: 35,mA
